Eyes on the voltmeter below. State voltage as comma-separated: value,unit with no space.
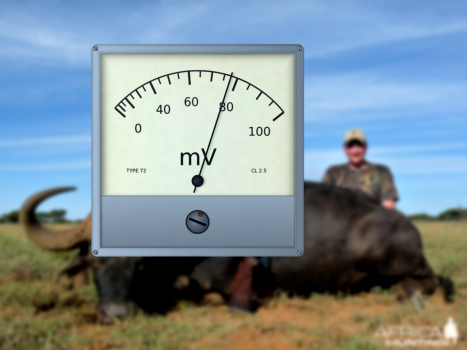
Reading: 77.5,mV
